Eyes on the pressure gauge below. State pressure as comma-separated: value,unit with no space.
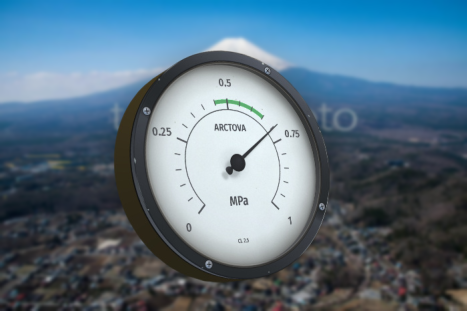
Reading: 0.7,MPa
